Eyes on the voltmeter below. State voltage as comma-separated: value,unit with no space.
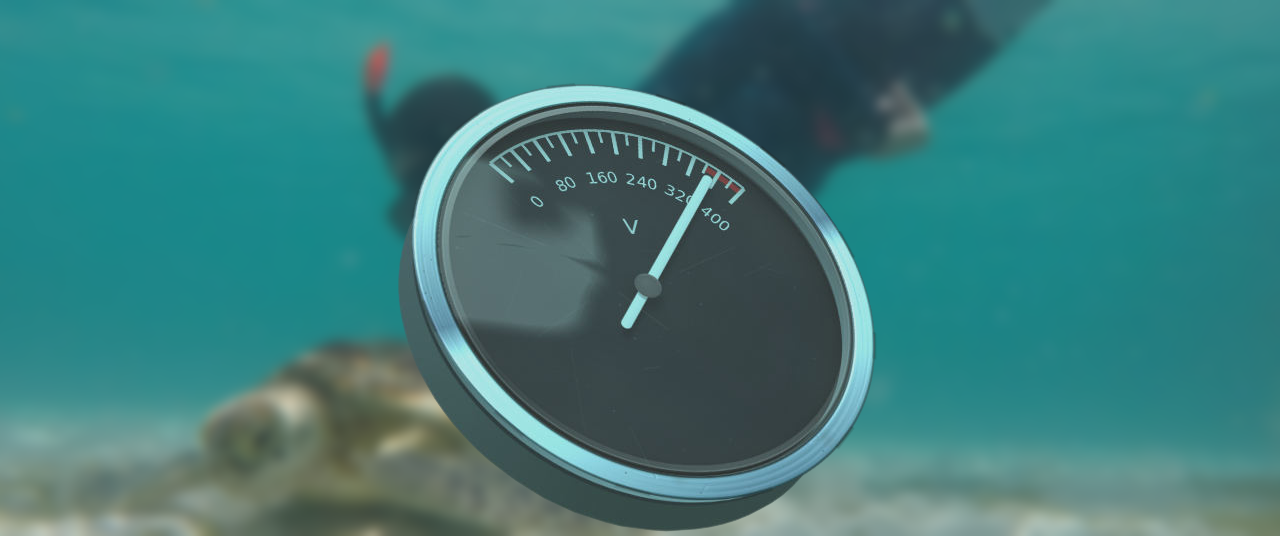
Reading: 350,V
